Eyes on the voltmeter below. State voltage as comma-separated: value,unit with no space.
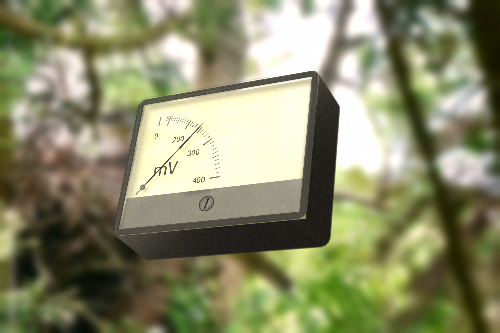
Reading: 250,mV
